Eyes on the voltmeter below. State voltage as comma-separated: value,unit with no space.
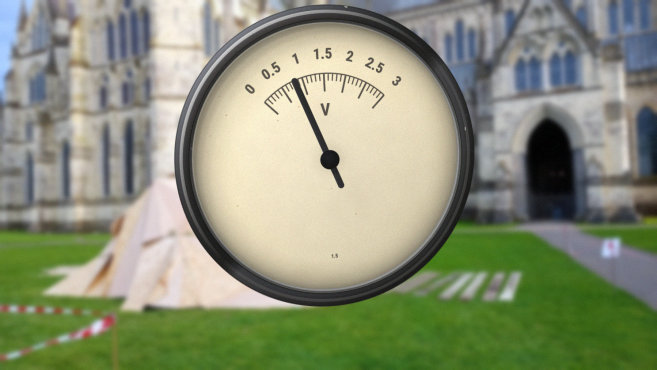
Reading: 0.8,V
